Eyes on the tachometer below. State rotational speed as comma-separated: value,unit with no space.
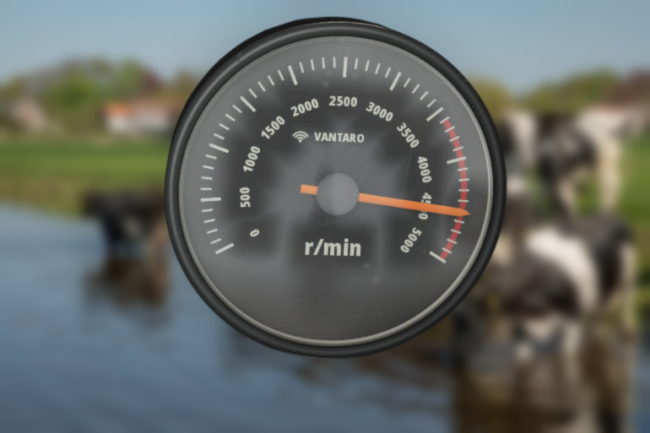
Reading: 4500,rpm
